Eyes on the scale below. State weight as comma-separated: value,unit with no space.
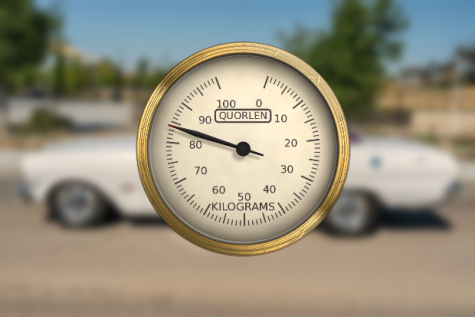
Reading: 84,kg
